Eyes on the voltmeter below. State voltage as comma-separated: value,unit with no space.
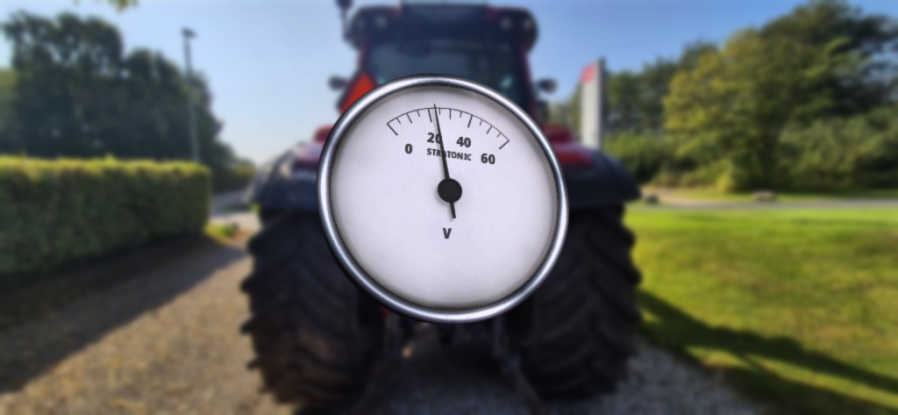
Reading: 22.5,V
